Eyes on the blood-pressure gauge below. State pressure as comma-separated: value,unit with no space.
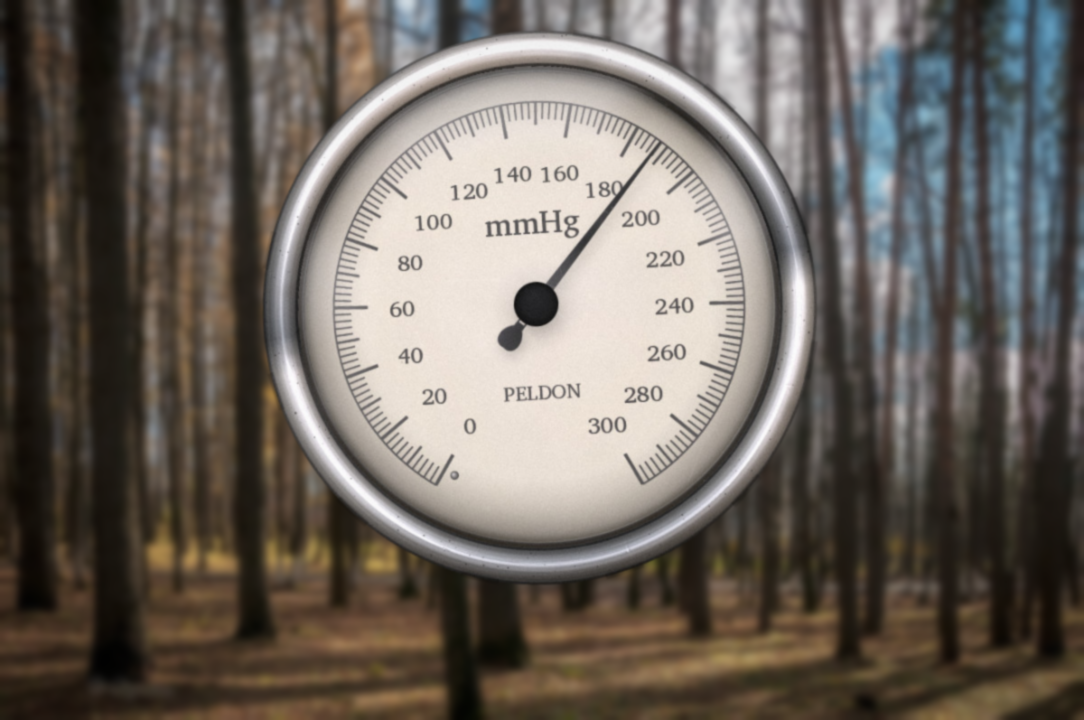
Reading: 188,mmHg
